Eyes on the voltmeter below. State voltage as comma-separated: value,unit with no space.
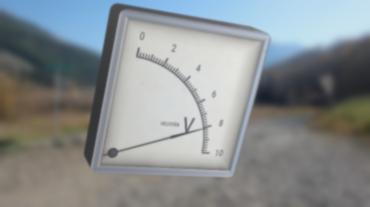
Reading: 8,V
